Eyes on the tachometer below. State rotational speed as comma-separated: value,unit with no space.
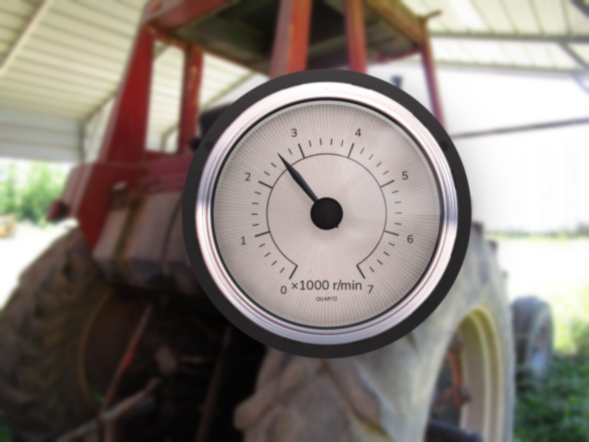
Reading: 2600,rpm
